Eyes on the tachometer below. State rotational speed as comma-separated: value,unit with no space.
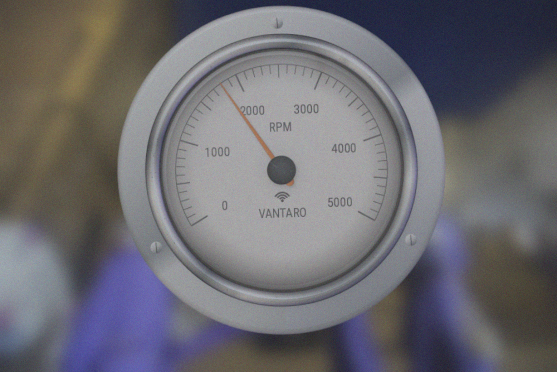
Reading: 1800,rpm
